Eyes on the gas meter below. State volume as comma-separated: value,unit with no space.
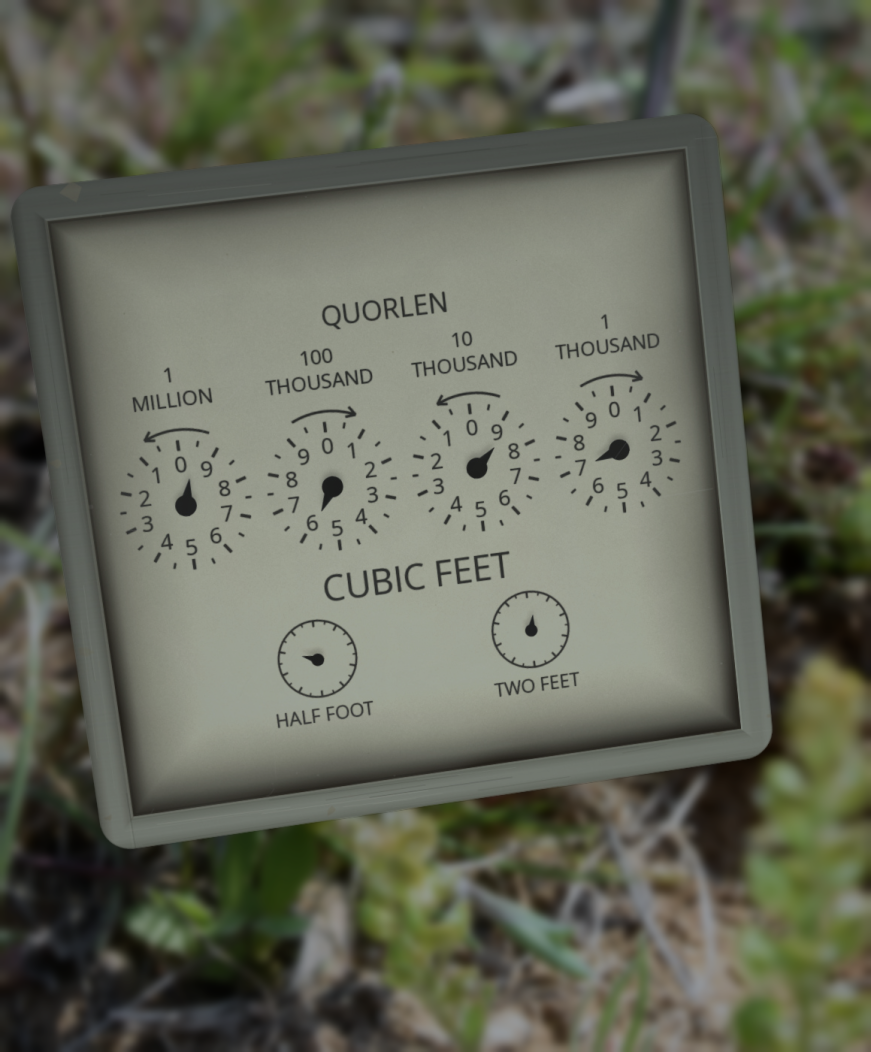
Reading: 958700,ft³
